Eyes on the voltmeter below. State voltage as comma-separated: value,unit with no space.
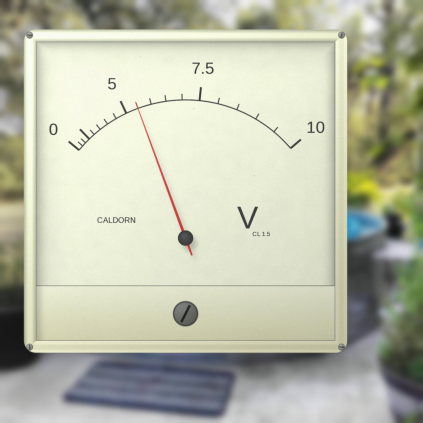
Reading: 5.5,V
